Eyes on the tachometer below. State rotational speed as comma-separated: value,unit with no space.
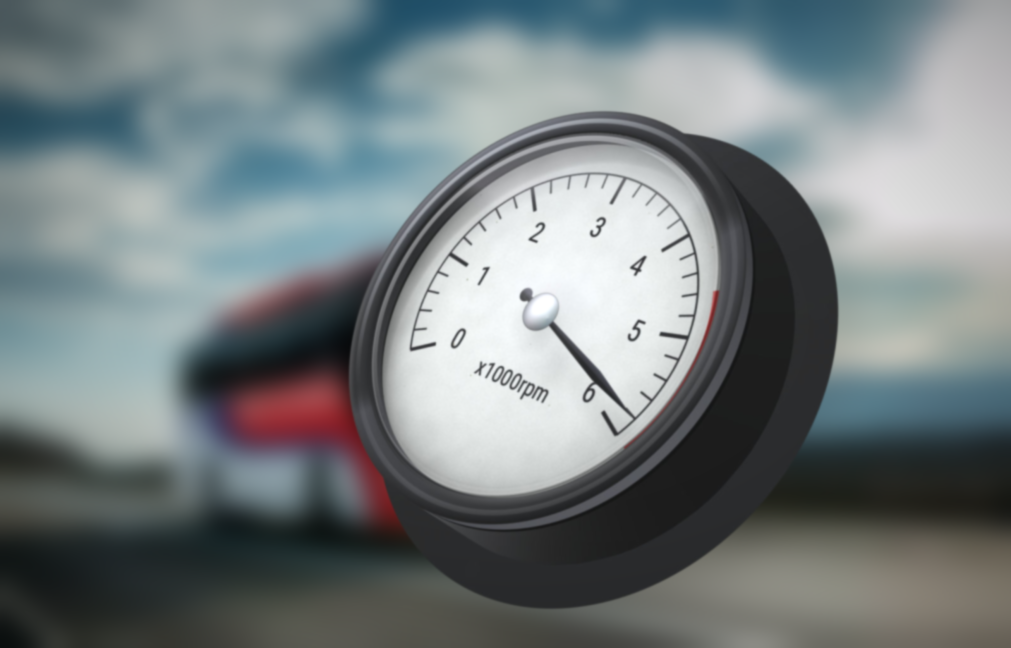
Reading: 5800,rpm
